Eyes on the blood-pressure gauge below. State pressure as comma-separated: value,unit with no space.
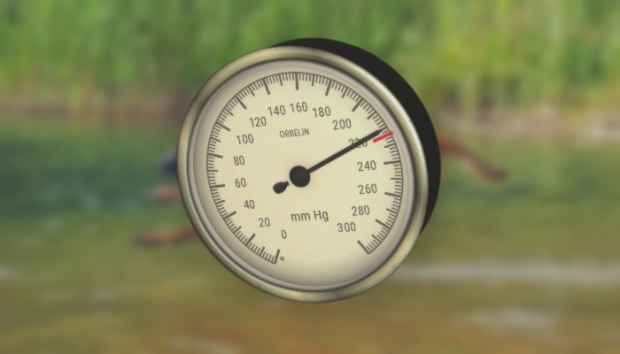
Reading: 220,mmHg
